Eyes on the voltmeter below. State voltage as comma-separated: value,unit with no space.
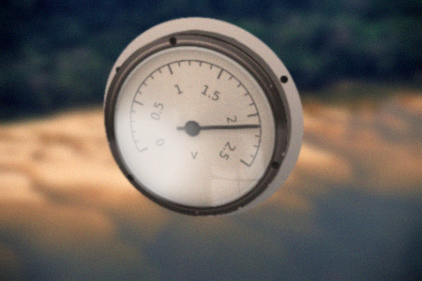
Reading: 2.1,V
